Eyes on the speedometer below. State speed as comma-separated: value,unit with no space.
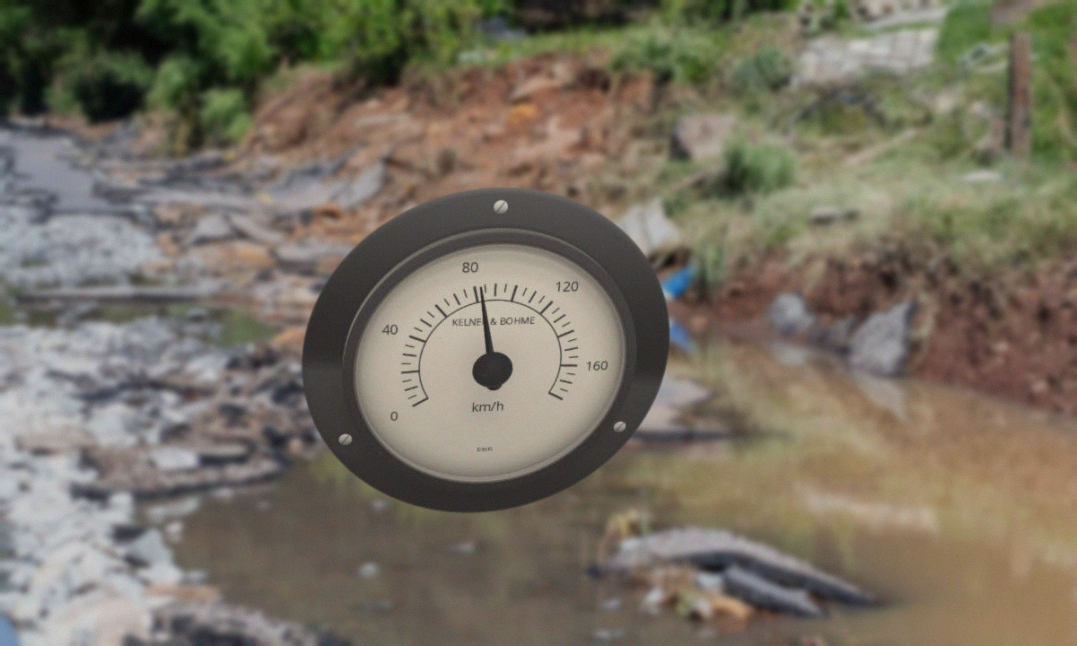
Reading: 82.5,km/h
